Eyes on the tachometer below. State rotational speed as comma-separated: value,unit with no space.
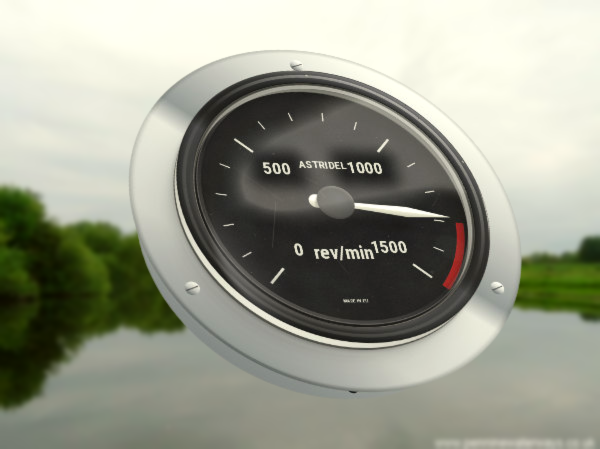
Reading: 1300,rpm
